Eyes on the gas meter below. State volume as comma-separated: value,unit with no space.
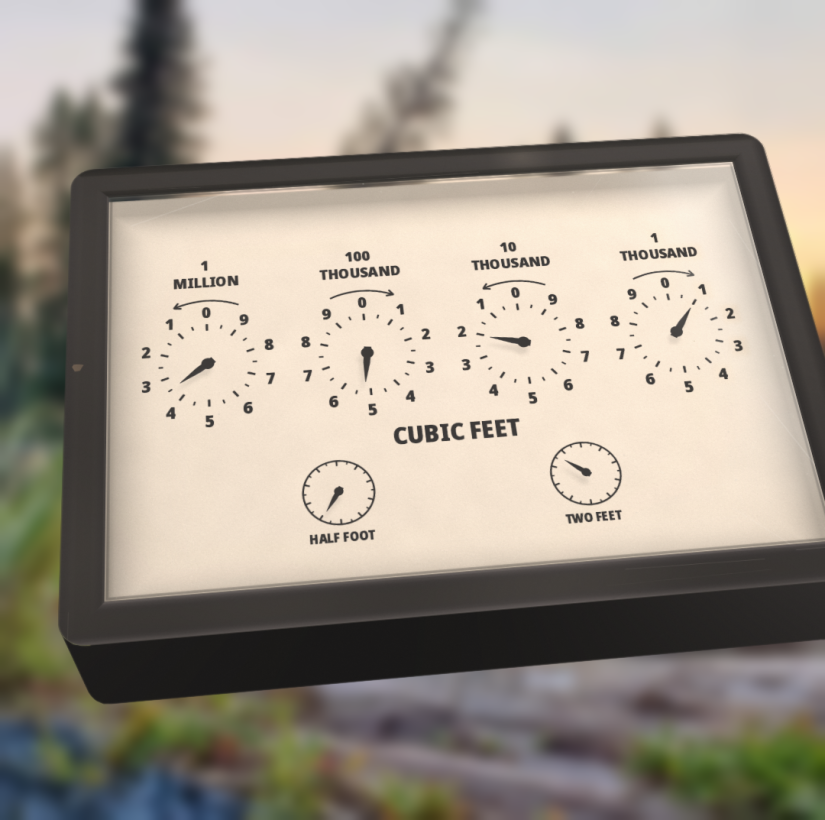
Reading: 352100,ft³
